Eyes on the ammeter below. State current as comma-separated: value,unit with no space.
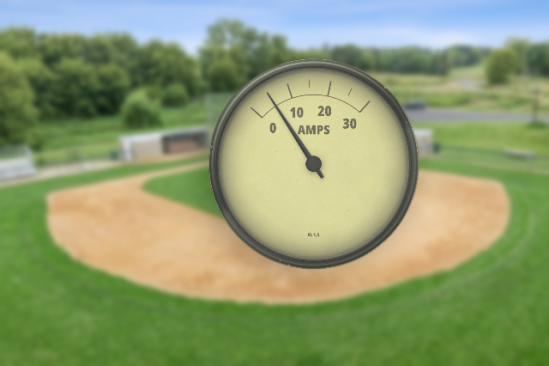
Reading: 5,A
